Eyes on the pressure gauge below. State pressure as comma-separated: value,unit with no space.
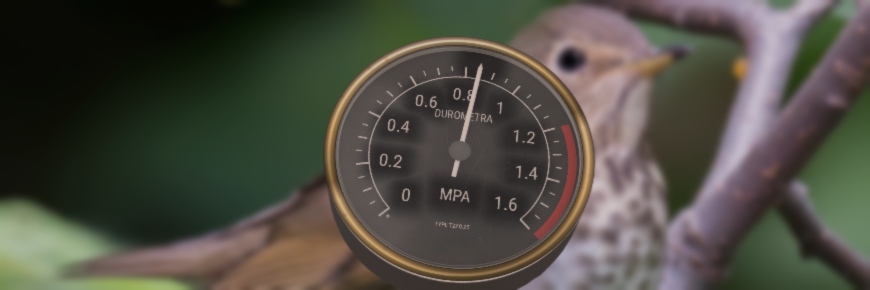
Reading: 0.85,MPa
